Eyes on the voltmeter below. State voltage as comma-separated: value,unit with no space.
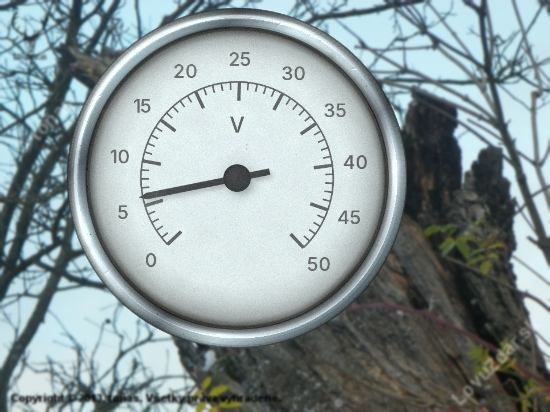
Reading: 6,V
